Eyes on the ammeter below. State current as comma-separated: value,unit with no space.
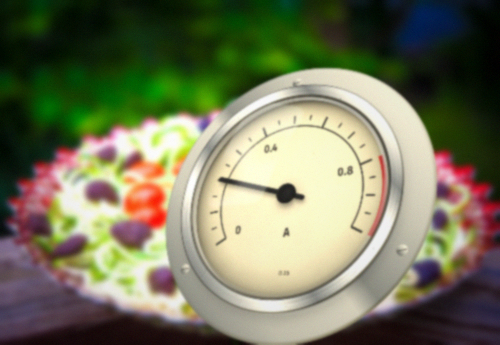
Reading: 0.2,A
